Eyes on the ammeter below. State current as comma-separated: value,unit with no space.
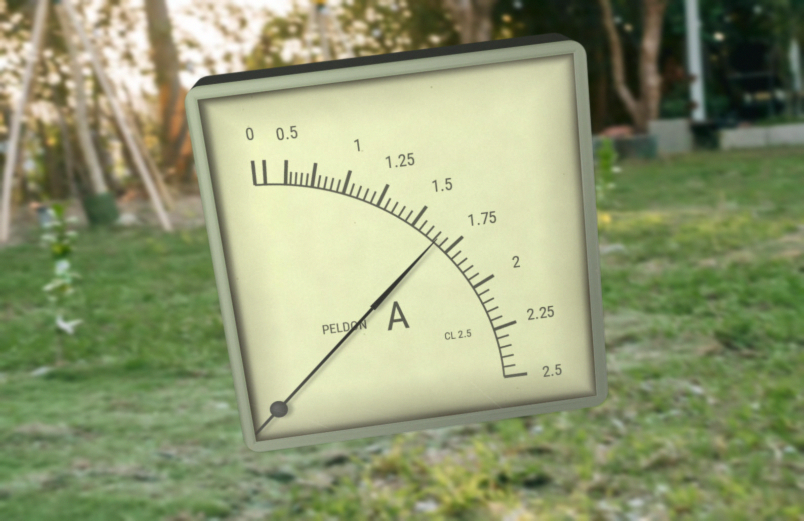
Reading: 1.65,A
